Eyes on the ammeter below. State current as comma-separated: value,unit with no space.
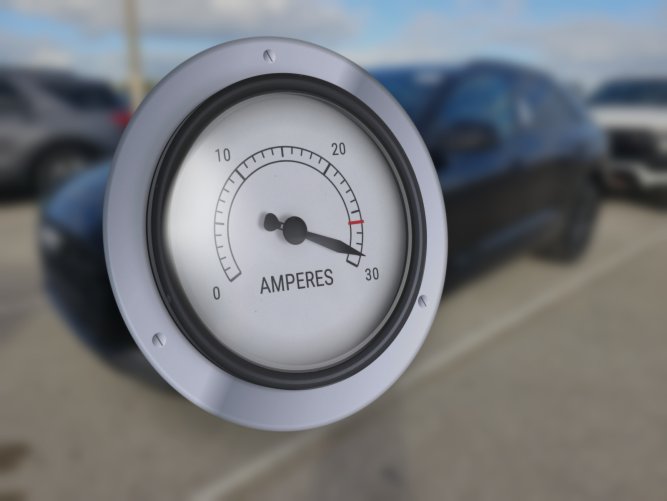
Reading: 29,A
